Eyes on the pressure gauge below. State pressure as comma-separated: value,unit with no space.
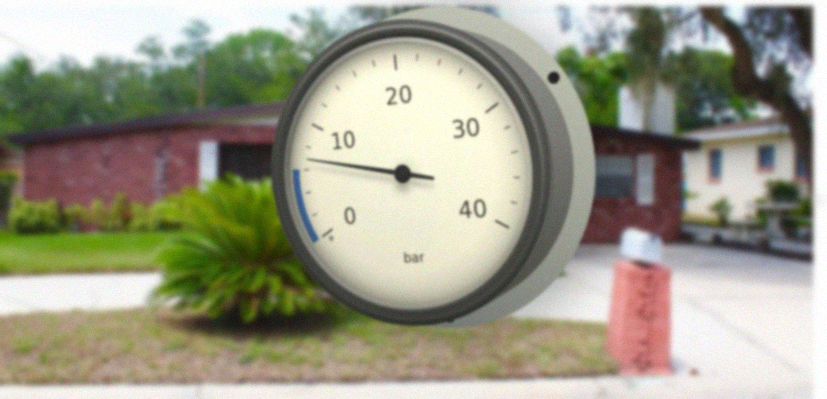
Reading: 7,bar
